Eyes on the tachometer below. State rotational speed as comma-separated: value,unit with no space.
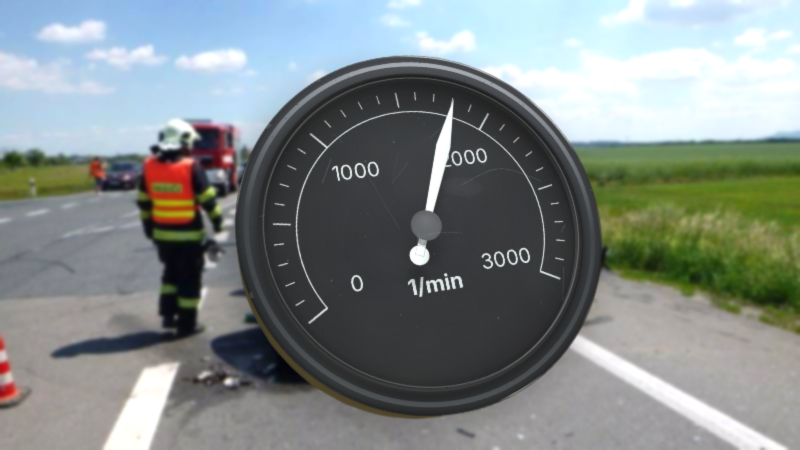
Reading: 1800,rpm
